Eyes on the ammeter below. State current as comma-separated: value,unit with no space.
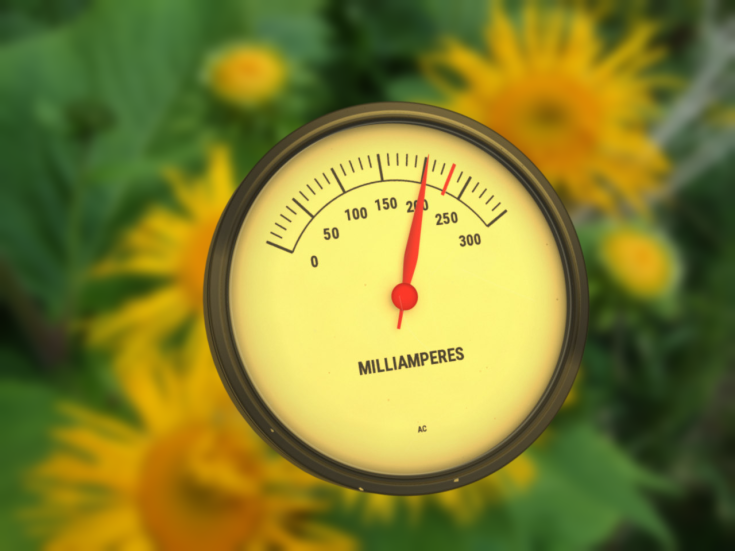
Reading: 200,mA
